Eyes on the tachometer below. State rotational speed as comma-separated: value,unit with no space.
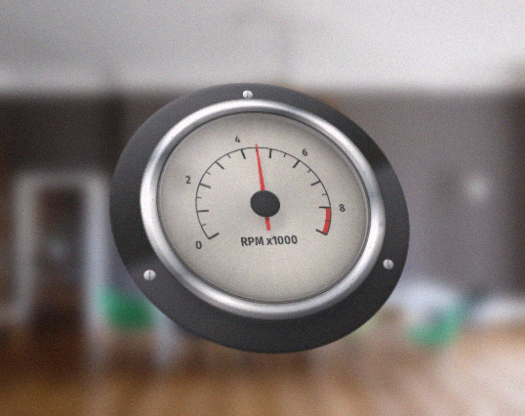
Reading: 4500,rpm
